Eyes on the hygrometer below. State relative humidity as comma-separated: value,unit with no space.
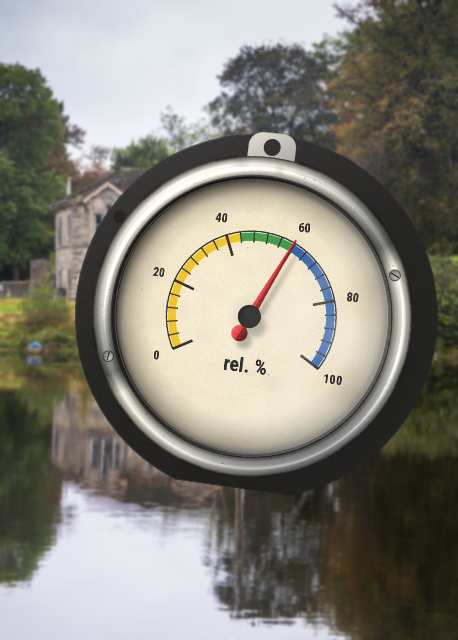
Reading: 60,%
